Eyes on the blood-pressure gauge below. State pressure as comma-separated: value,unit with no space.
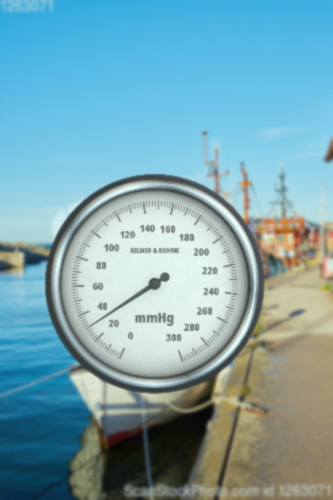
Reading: 30,mmHg
